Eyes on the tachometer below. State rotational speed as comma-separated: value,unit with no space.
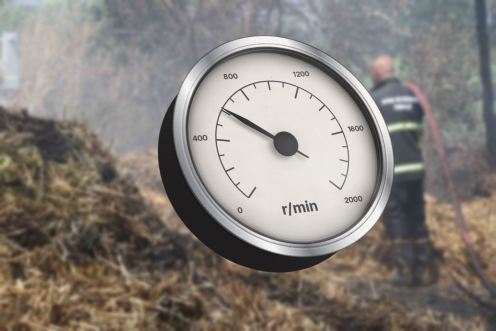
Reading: 600,rpm
